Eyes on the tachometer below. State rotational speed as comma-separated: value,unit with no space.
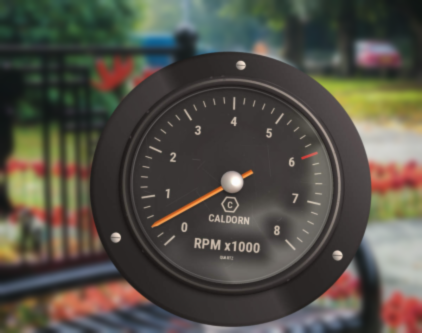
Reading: 400,rpm
